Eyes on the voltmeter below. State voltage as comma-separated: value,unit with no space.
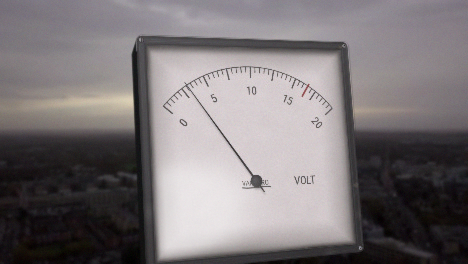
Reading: 3,V
